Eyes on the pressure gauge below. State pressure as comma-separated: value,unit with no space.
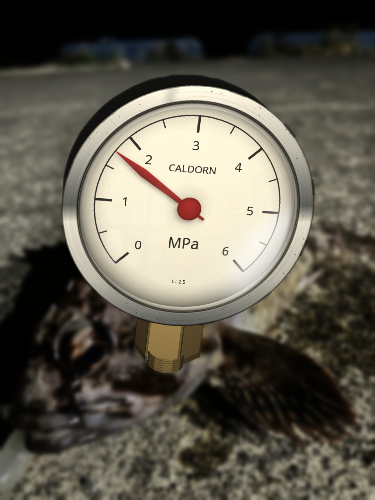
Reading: 1.75,MPa
